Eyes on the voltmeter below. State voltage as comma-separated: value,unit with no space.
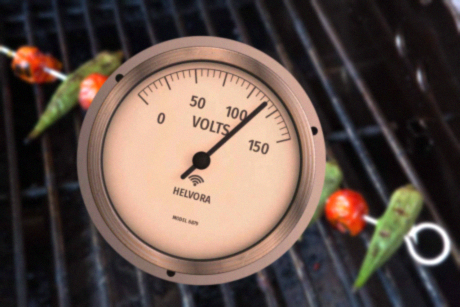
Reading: 115,V
